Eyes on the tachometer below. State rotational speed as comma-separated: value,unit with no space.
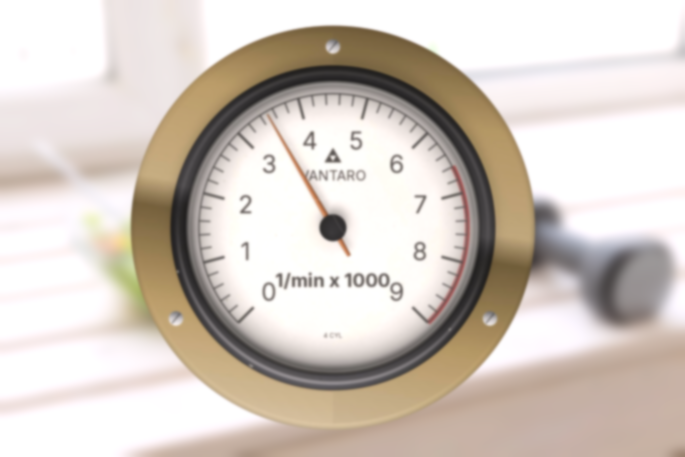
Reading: 3500,rpm
